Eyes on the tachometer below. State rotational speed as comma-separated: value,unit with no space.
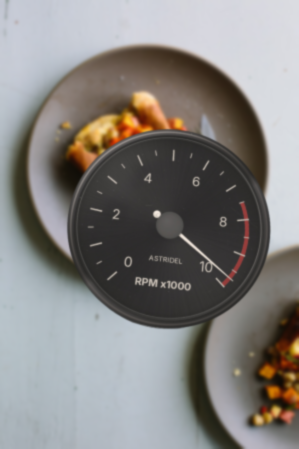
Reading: 9750,rpm
